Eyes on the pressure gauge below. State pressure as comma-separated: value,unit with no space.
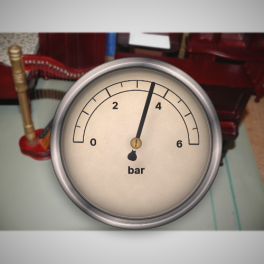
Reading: 3.5,bar
